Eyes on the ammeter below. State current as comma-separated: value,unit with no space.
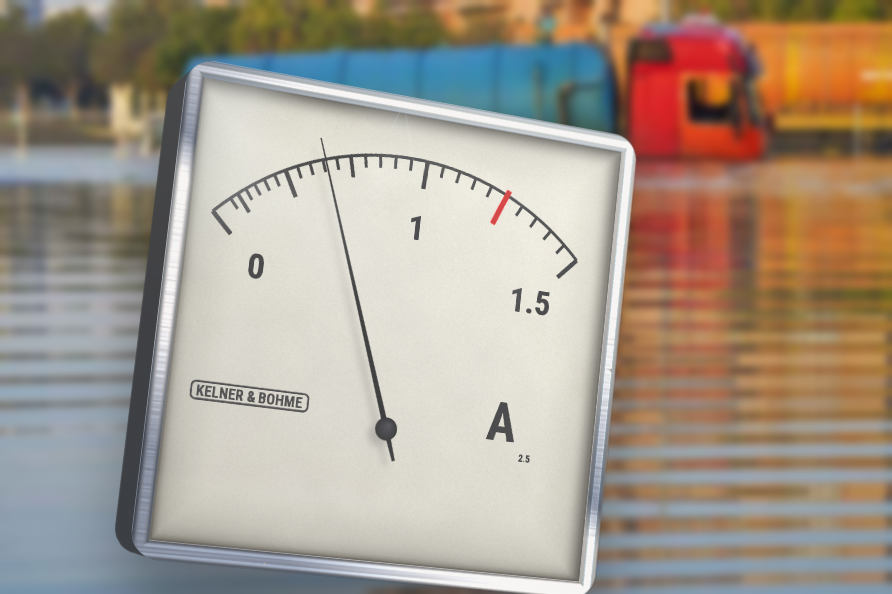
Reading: 0.65,A
